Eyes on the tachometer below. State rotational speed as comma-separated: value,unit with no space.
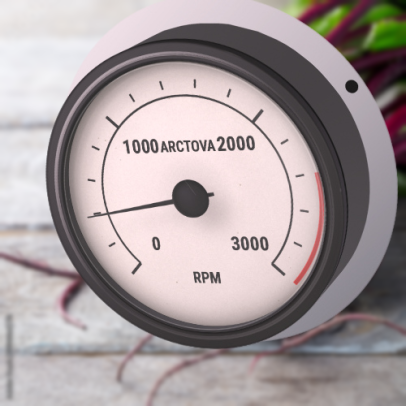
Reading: 400,rpm
